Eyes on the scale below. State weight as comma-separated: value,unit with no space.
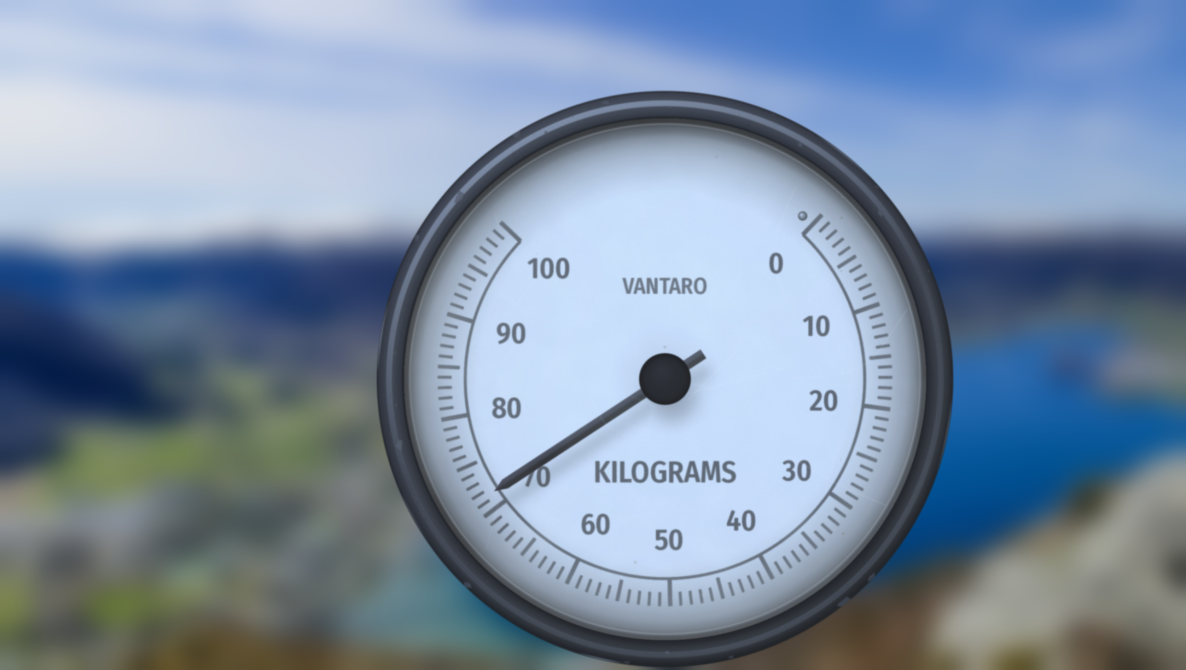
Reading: 71.5,kg
